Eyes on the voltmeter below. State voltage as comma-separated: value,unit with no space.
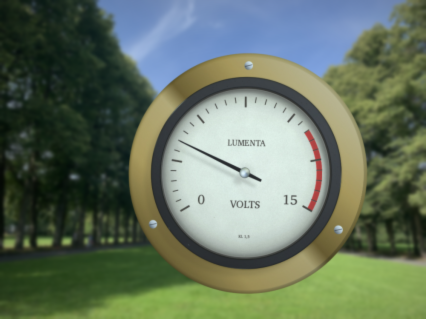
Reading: 3.5,V
